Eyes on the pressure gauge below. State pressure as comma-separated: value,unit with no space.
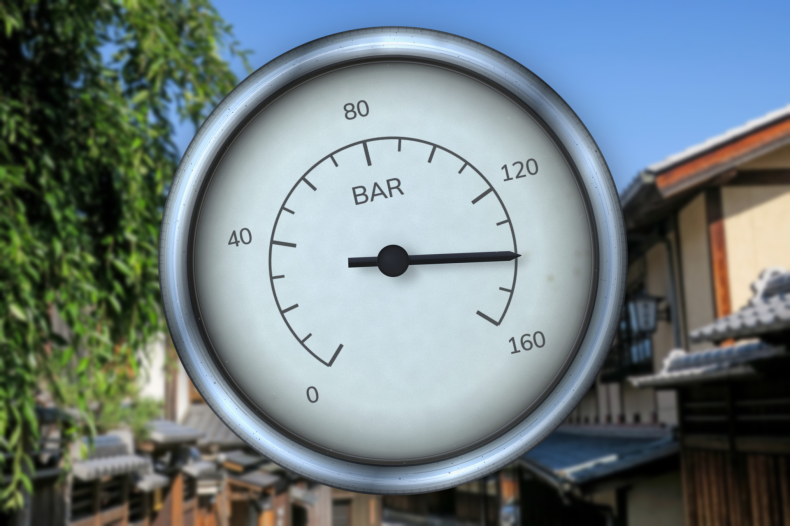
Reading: 140,bar
